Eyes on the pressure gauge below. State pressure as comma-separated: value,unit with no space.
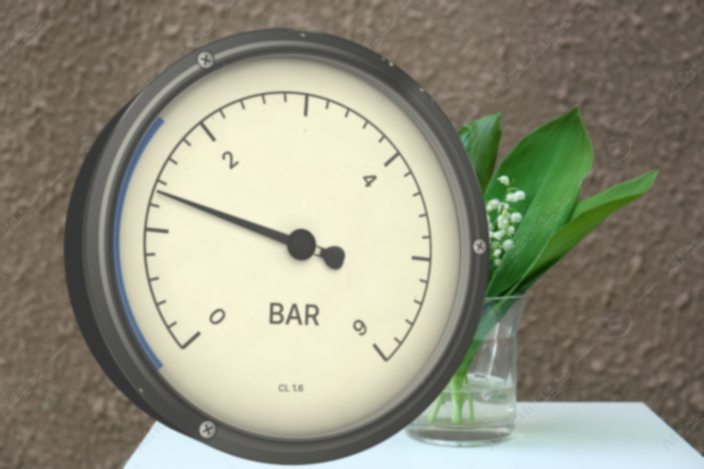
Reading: 1.3,bar
